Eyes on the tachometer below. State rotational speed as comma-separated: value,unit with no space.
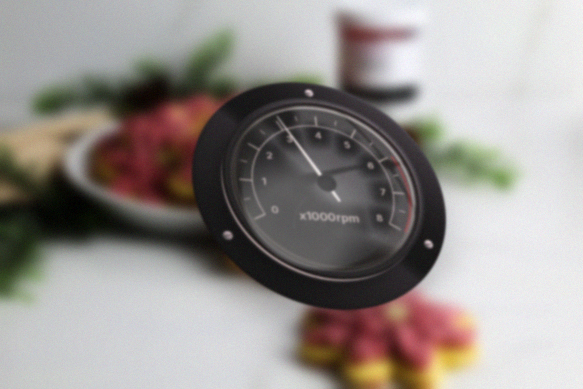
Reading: 3000,rpm
